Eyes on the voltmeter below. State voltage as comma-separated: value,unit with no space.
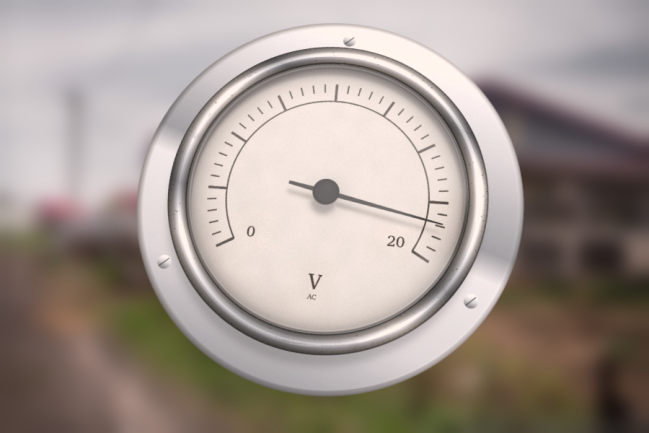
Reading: 18.5,V
